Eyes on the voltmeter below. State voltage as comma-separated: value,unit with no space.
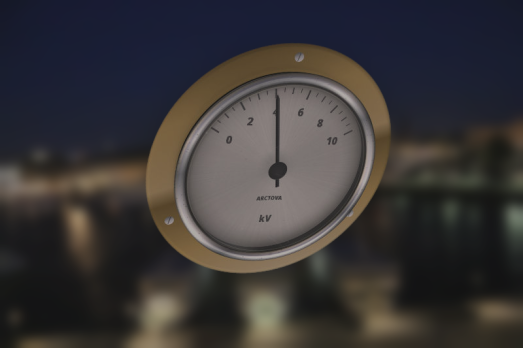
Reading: 4,kV
